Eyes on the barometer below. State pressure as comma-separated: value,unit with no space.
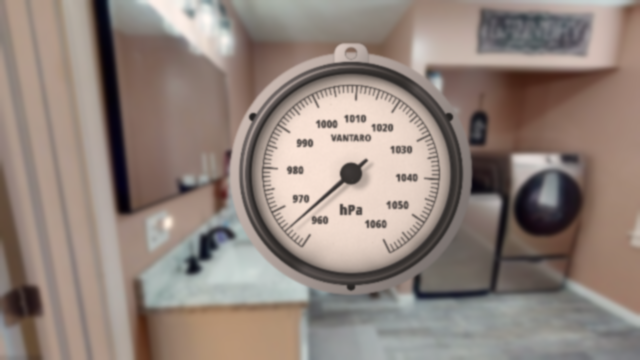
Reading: 965,hPa
